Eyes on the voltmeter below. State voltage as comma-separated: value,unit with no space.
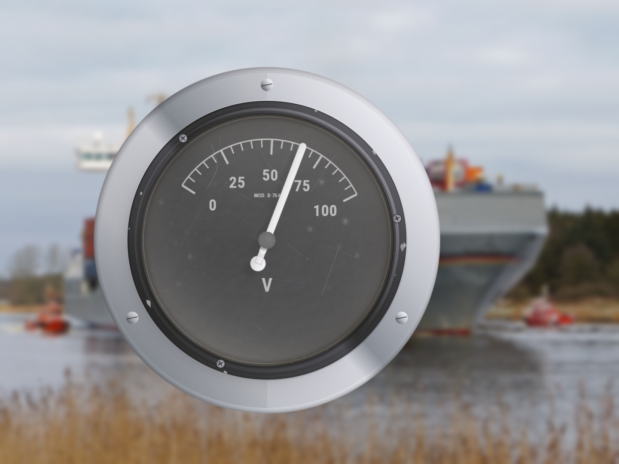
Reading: 65,V
